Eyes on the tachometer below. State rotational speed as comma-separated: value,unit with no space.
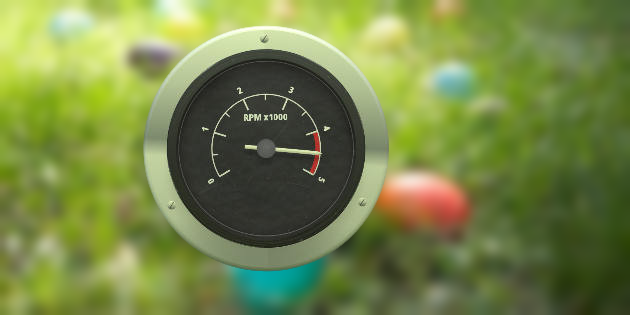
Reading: 4500,rpm
